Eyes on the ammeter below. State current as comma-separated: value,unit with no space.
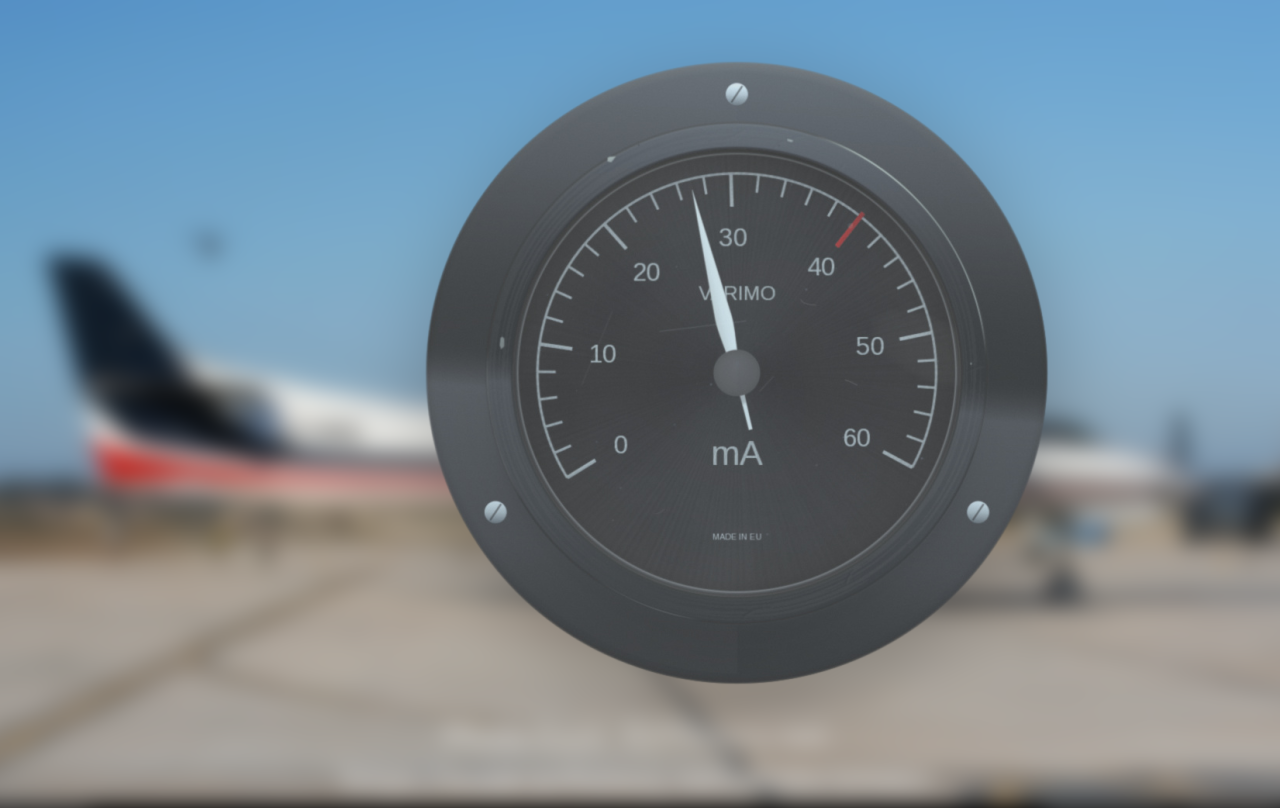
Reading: 27,mA
